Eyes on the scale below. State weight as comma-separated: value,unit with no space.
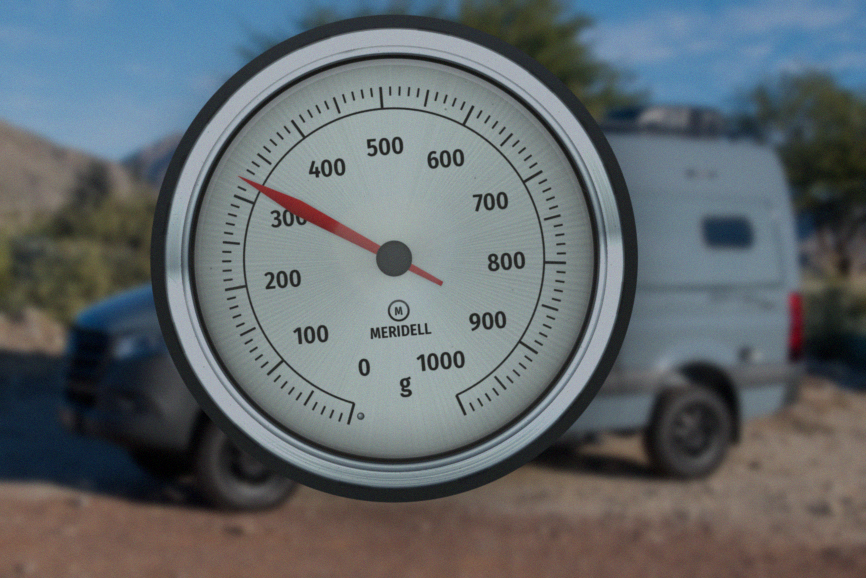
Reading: 320,g
